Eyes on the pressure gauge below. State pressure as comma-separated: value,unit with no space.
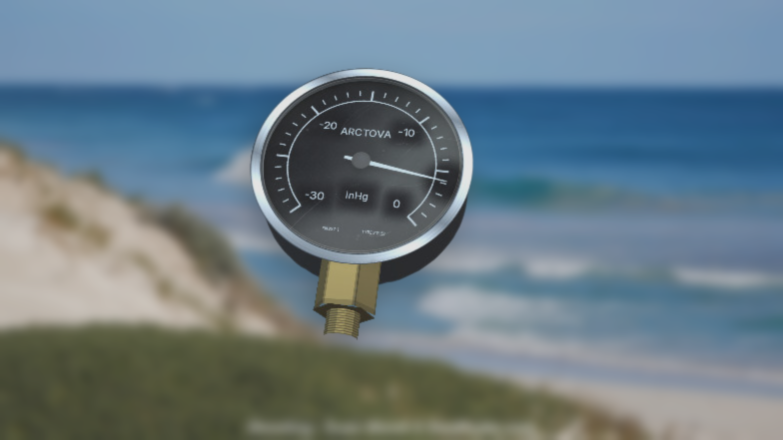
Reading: -4,inHg
